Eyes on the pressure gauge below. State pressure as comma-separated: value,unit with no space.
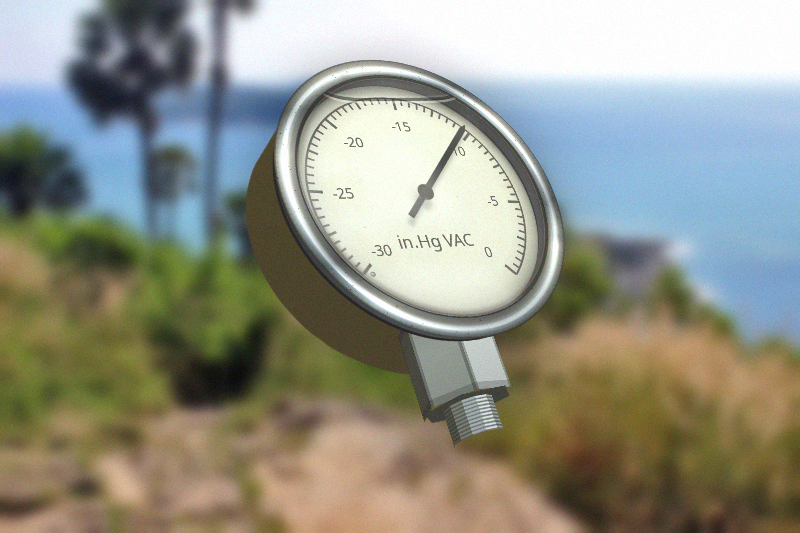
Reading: -10.5,inHg
